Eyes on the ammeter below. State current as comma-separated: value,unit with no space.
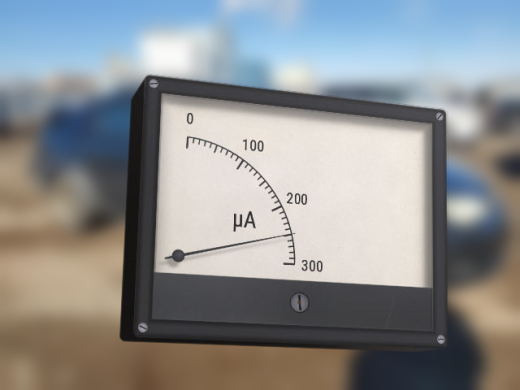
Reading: 250,µA
